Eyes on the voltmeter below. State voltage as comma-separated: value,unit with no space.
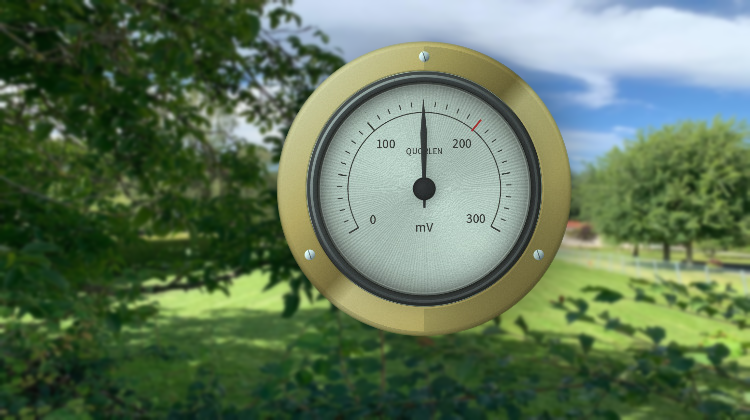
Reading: 150,mV
